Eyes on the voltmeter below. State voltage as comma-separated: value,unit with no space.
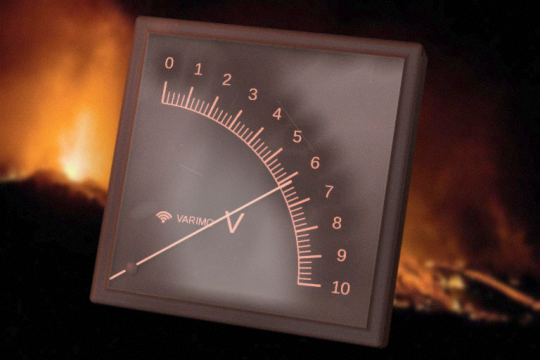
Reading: 6.2,V
